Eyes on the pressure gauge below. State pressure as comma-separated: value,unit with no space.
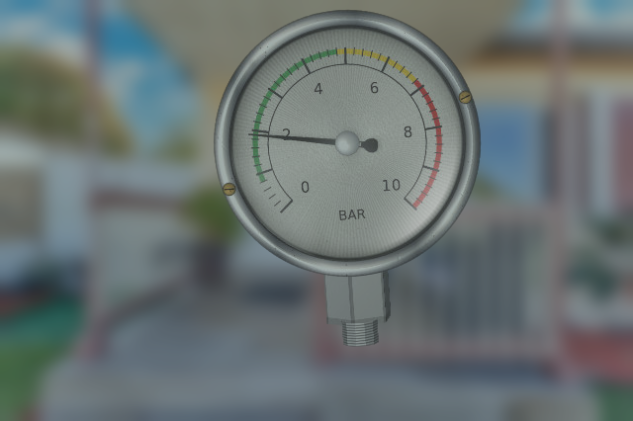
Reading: 1.9,bar
